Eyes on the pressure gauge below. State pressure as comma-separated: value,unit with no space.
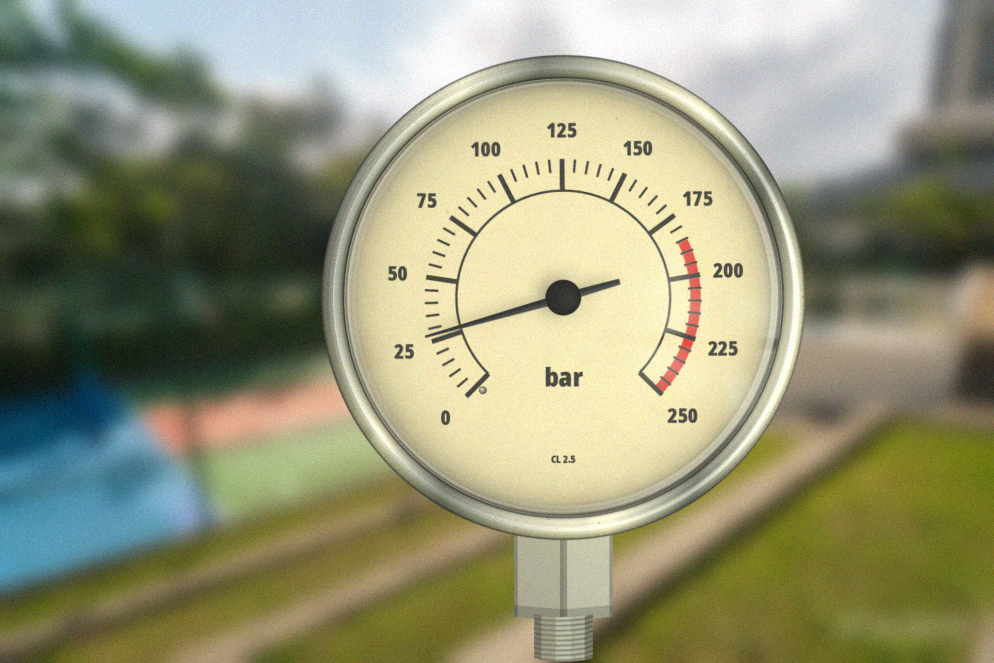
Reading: 27.5,bar
